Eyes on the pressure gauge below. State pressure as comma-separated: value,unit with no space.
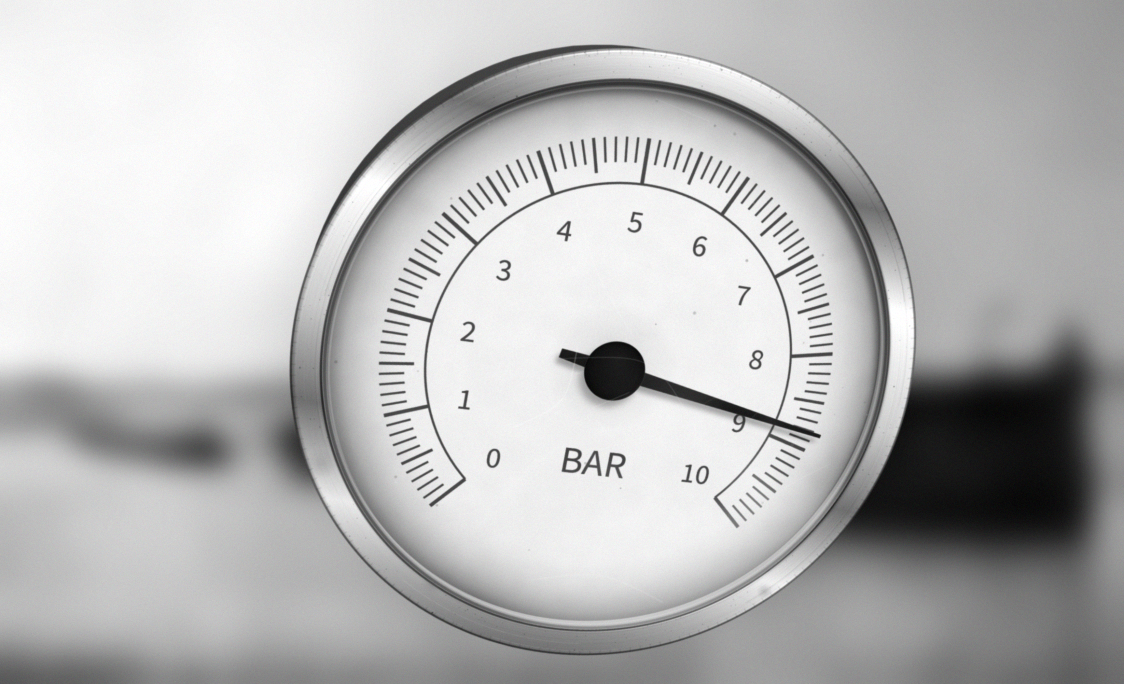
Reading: 8.8,bar
